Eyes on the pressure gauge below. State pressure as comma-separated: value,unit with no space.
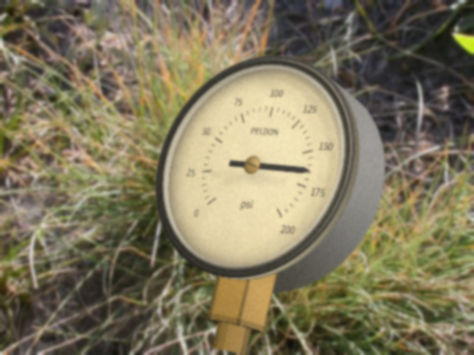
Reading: 165,psi
